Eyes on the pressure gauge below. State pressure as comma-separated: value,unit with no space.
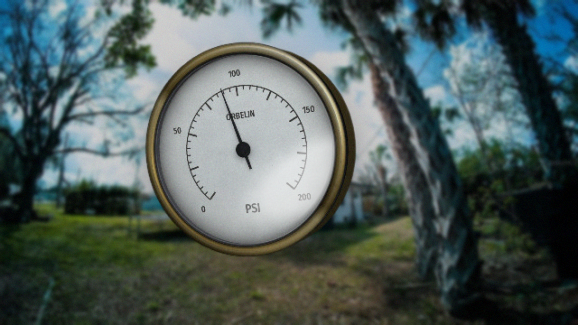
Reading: 90,psi
